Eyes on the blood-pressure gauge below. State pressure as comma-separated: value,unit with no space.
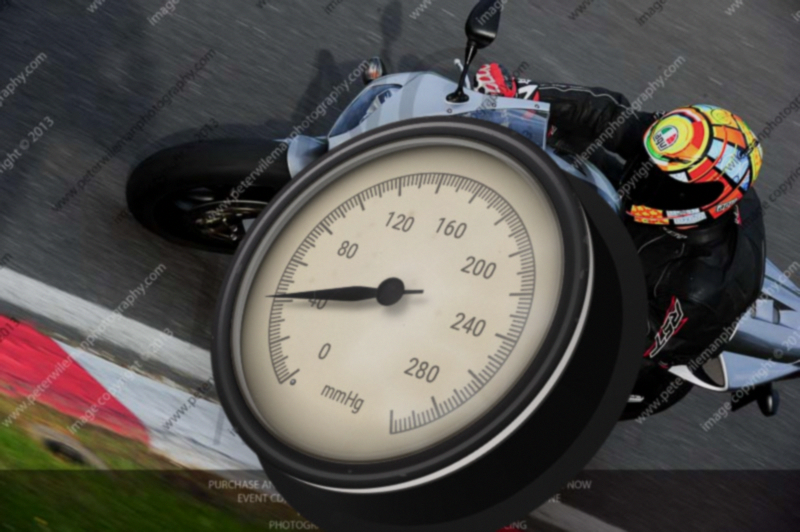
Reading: 40,mmHg
